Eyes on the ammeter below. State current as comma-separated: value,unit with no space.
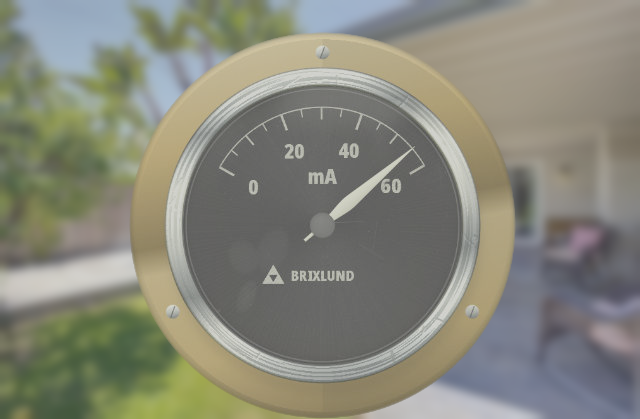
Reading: 55,mA
